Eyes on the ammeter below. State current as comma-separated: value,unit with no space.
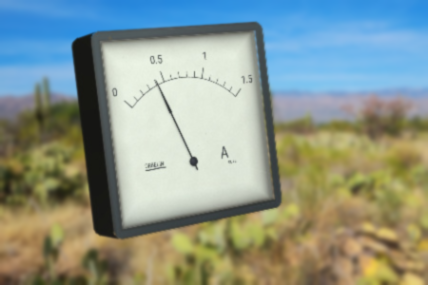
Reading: 0.4,A
